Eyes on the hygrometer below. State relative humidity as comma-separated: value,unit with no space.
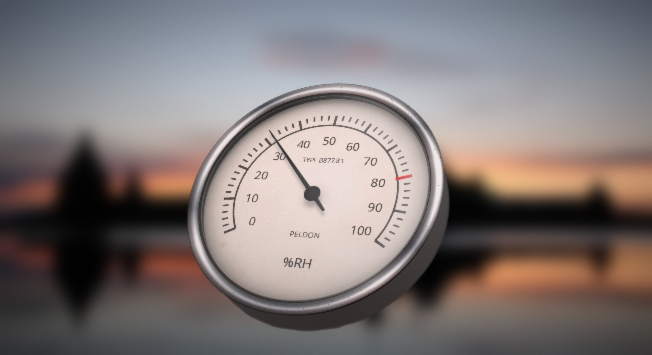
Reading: 32,%
